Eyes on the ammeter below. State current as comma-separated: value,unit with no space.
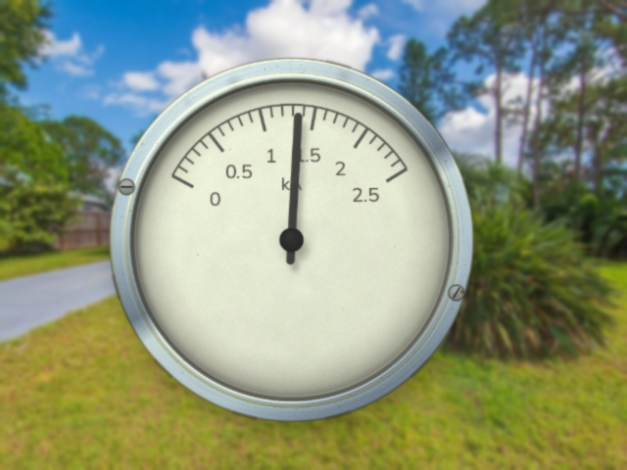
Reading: 1.35,kA
